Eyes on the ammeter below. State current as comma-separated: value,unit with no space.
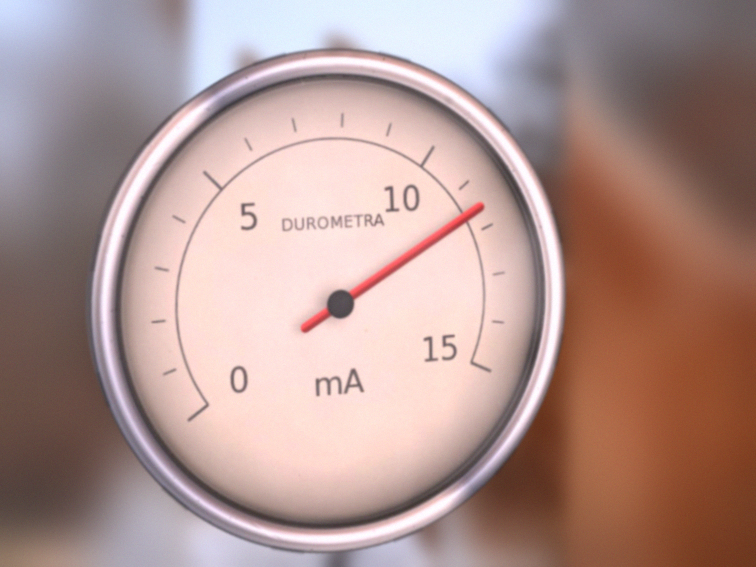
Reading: 11.5,mA
